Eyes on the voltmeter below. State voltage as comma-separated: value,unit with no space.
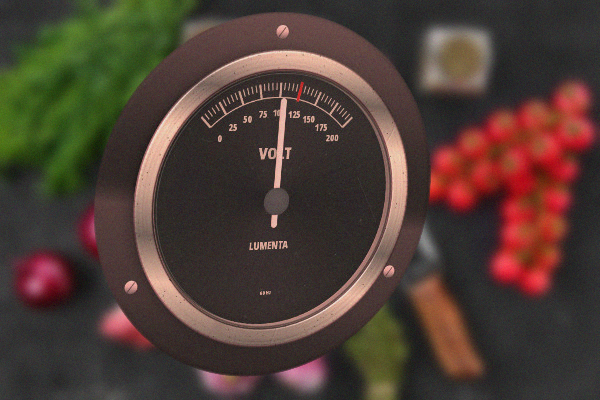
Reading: 100,V
